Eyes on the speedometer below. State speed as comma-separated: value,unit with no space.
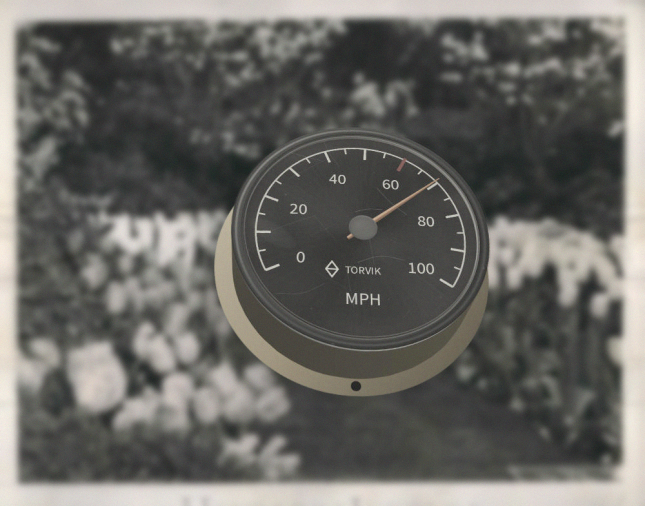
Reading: 70,mph
